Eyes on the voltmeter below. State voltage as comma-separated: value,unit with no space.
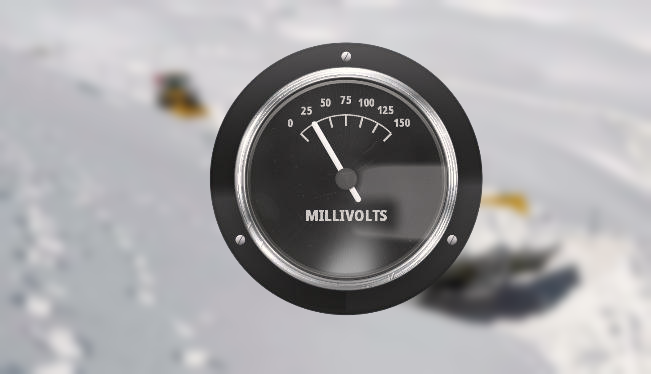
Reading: 25,mV
